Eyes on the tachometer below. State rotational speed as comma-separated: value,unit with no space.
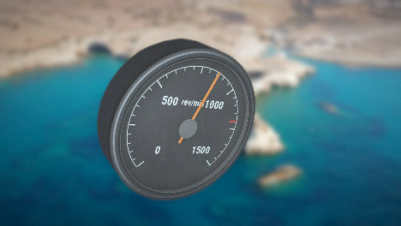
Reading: 850,rpm
